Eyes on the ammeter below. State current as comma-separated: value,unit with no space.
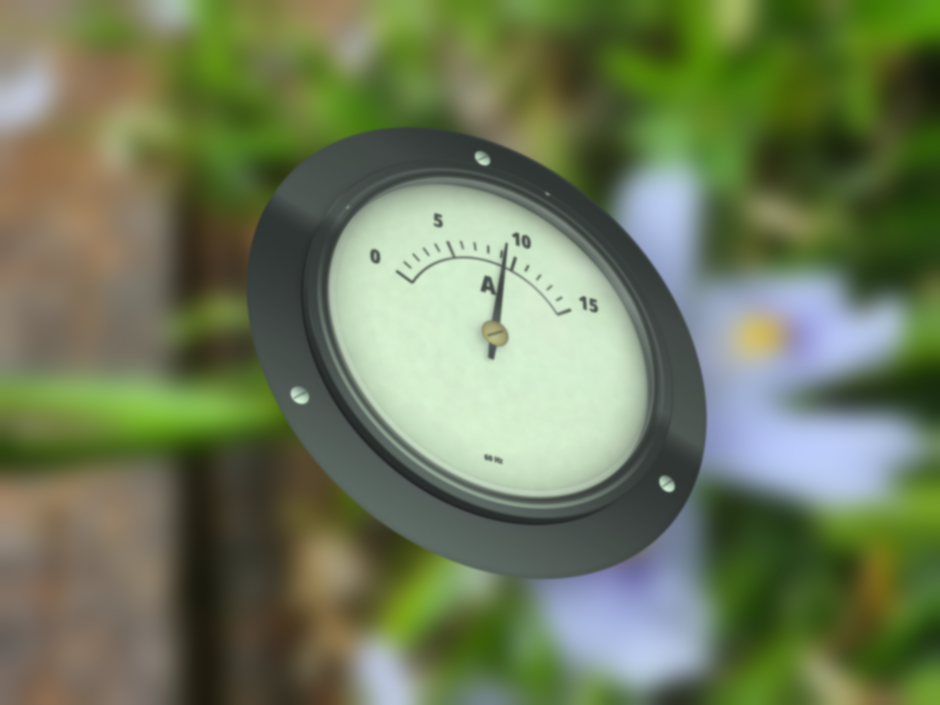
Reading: 9,A
